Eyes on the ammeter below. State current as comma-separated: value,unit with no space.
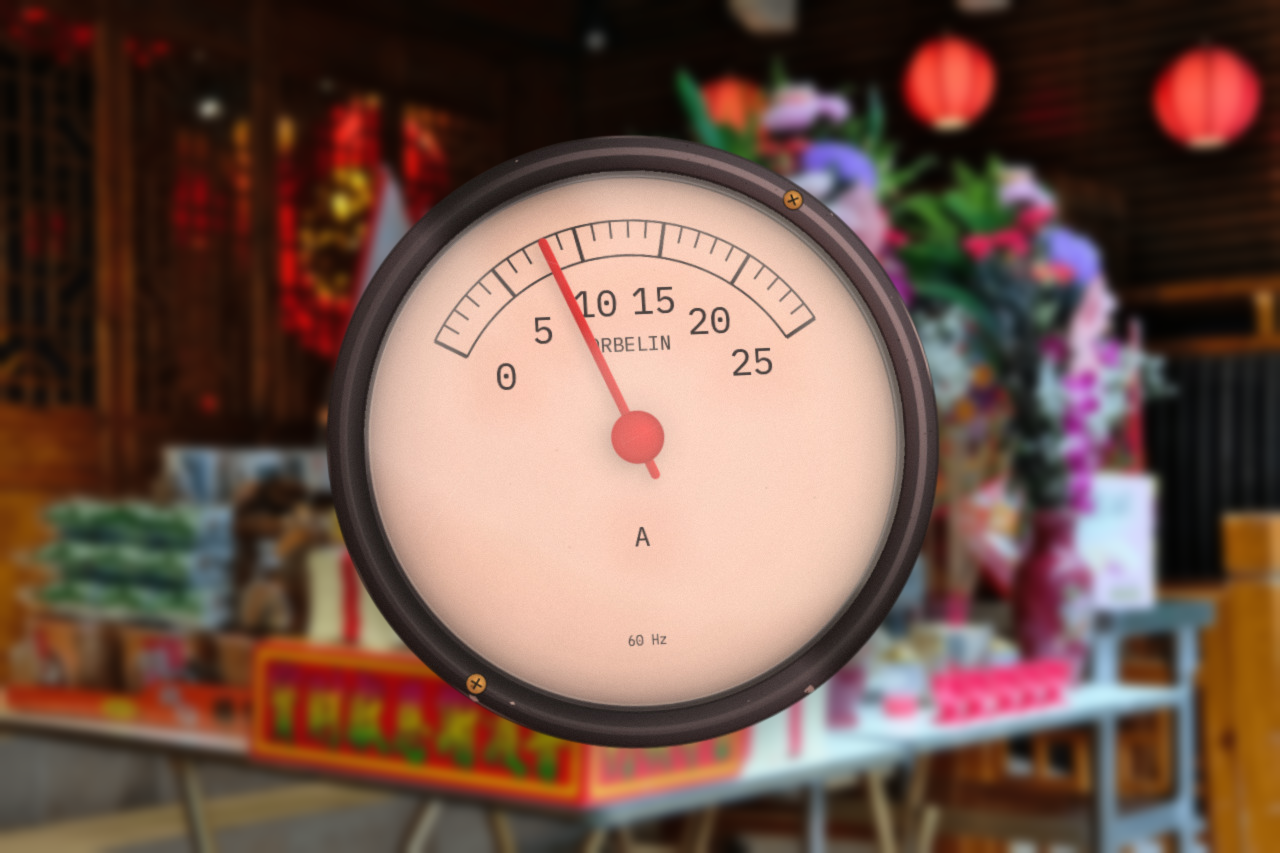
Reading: 8,A
